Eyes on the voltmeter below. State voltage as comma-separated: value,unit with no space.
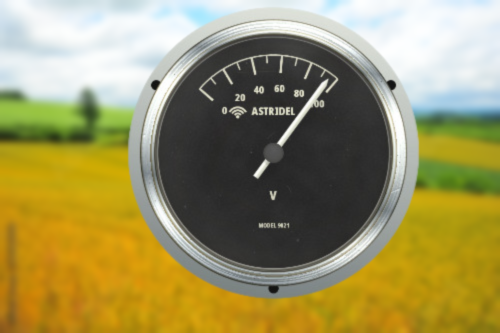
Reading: 95,V
